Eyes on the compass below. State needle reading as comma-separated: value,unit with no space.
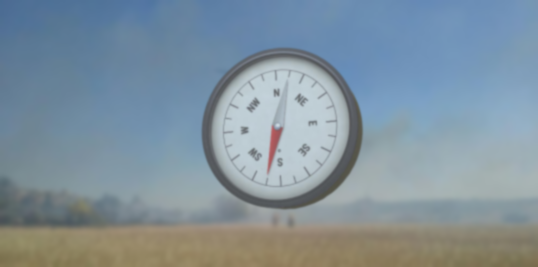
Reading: 195,°
